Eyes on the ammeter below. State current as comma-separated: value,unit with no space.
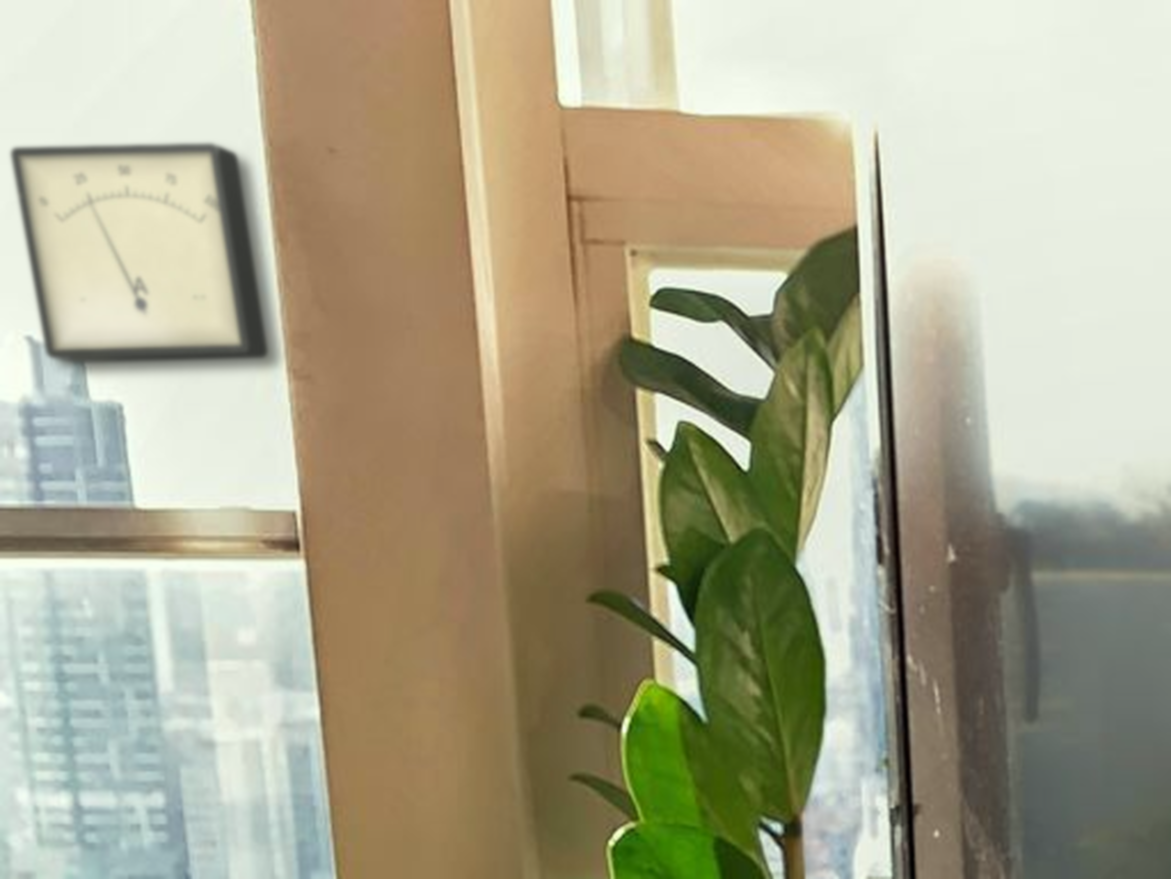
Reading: 25,A
